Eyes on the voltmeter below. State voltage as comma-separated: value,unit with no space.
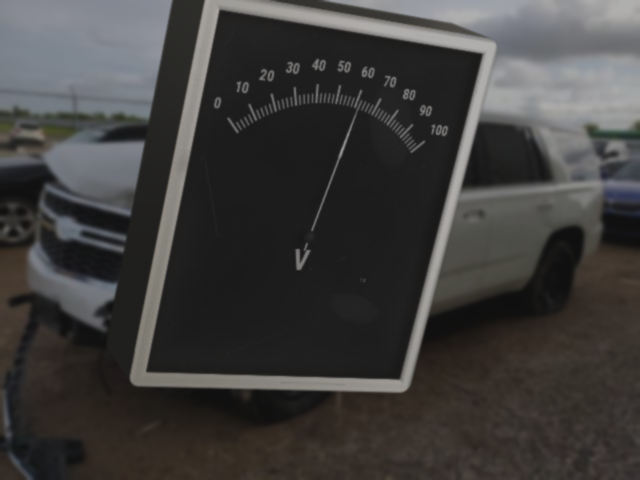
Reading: 60,V
